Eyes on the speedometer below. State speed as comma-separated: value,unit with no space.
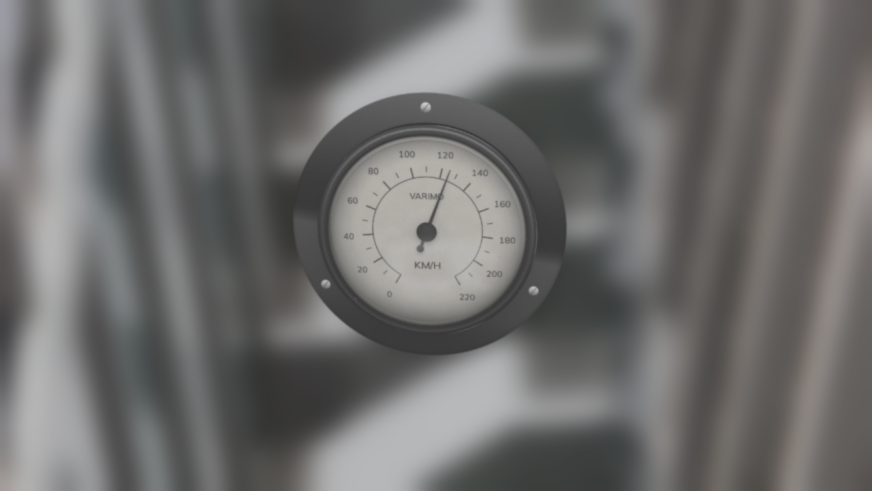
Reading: 125,km/h
